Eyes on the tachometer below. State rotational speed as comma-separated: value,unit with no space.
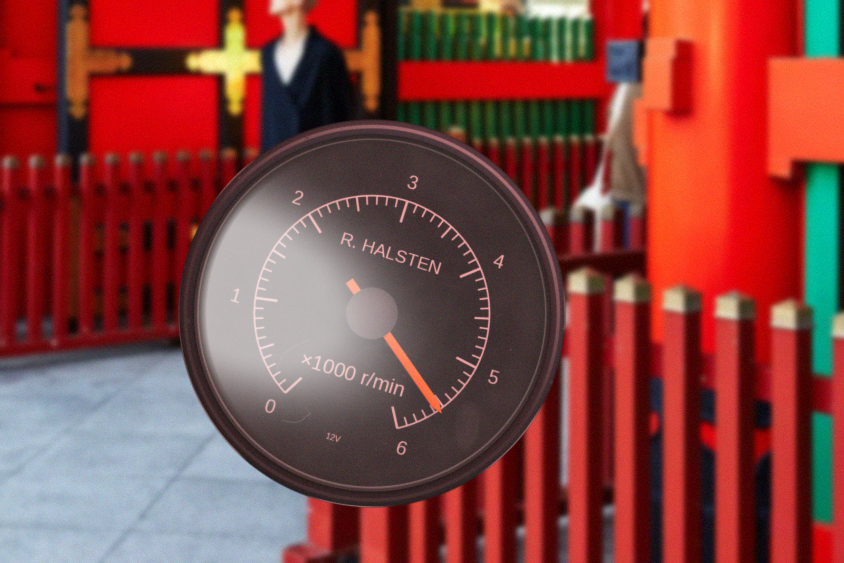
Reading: 5550,rpm
